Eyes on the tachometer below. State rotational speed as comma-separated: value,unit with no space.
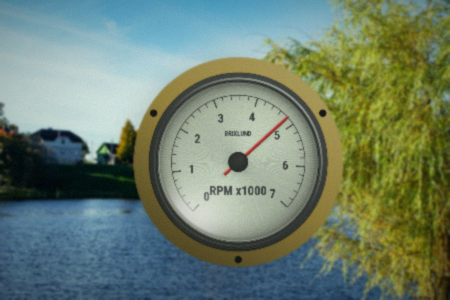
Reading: 4800,rpm
